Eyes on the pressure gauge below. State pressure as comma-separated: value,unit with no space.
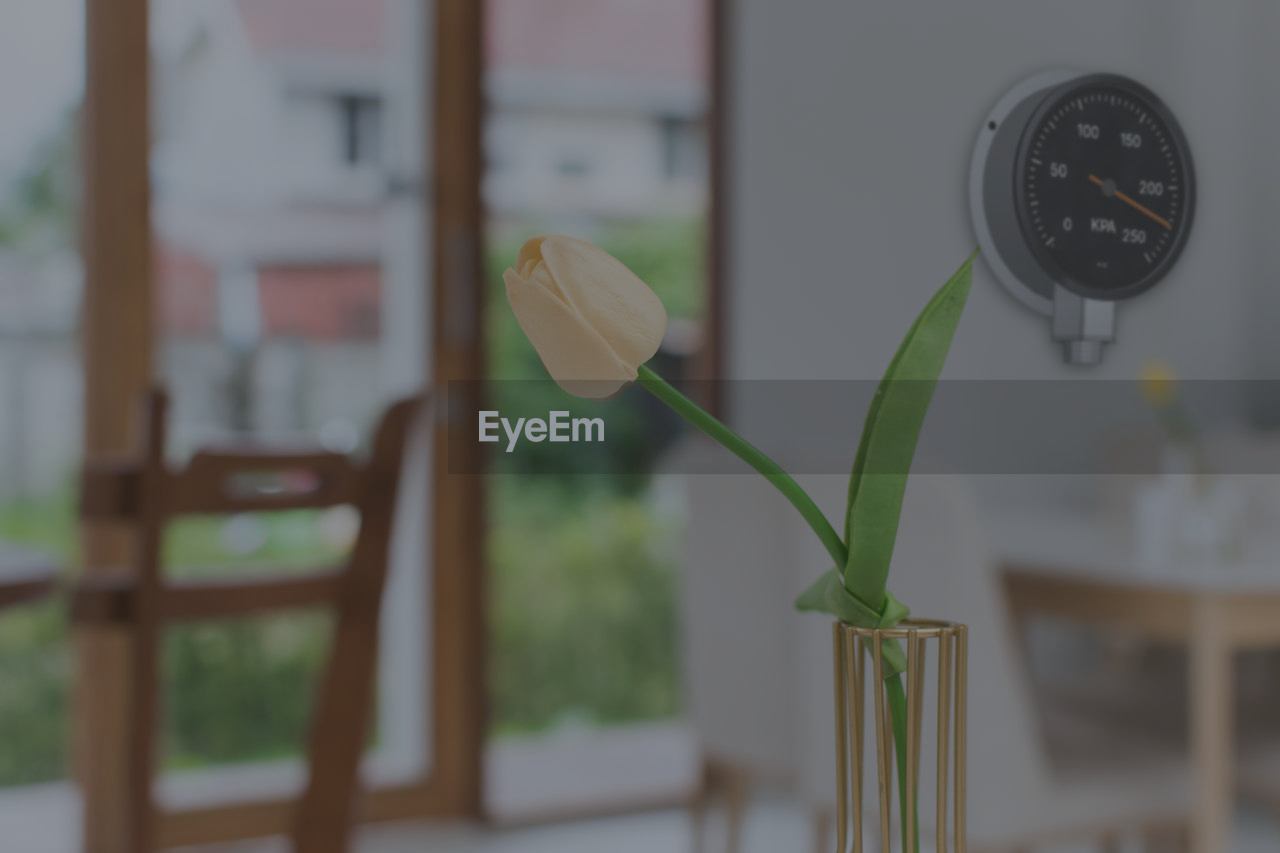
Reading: 225,kPa
